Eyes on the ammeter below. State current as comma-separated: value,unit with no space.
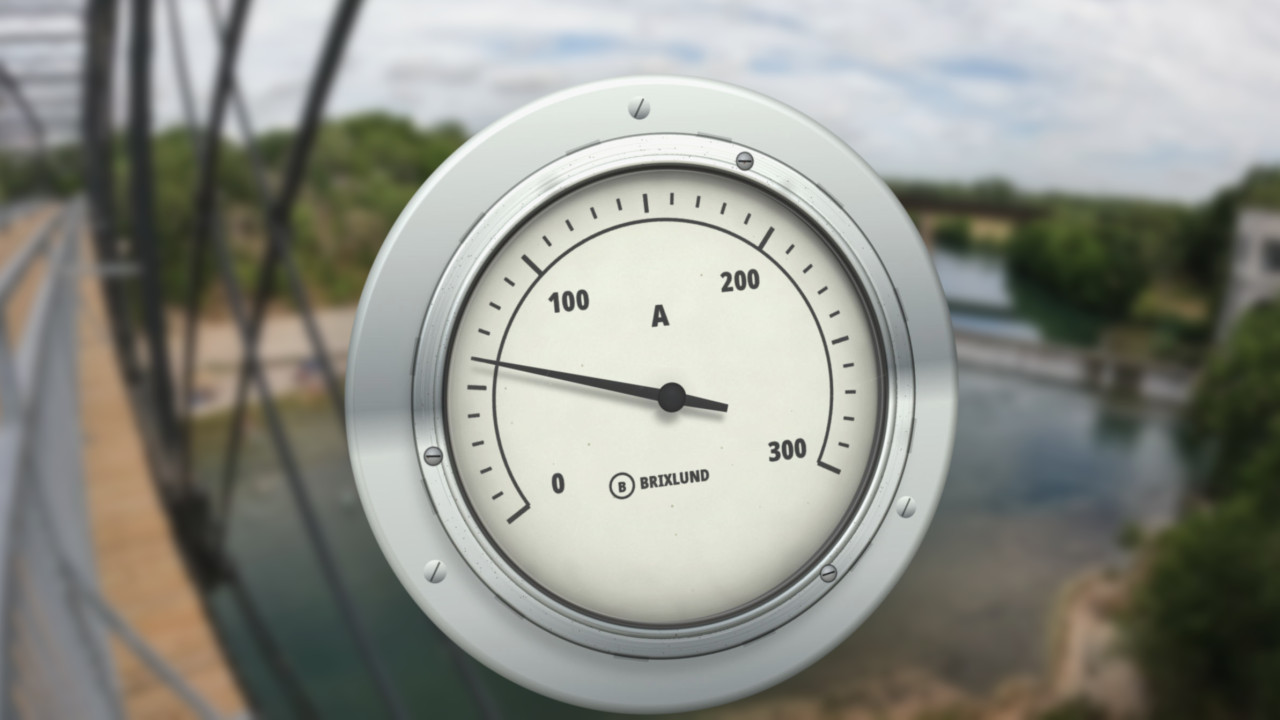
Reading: 60,A
